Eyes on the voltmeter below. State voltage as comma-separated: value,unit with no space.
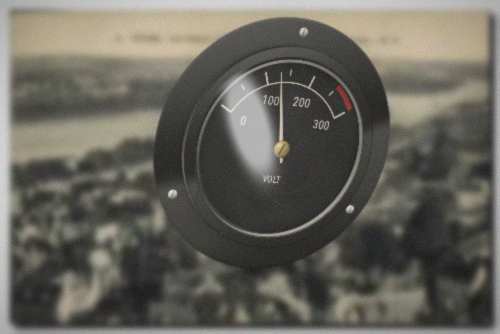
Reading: 125,V
